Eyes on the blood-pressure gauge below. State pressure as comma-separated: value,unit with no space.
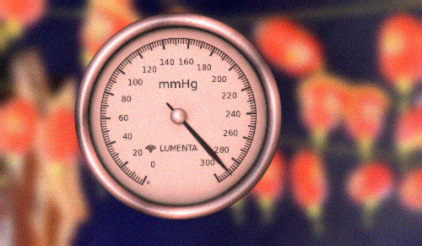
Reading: 290,mmHg
